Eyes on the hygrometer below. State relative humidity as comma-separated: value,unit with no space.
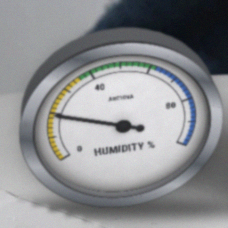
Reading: 20,%
